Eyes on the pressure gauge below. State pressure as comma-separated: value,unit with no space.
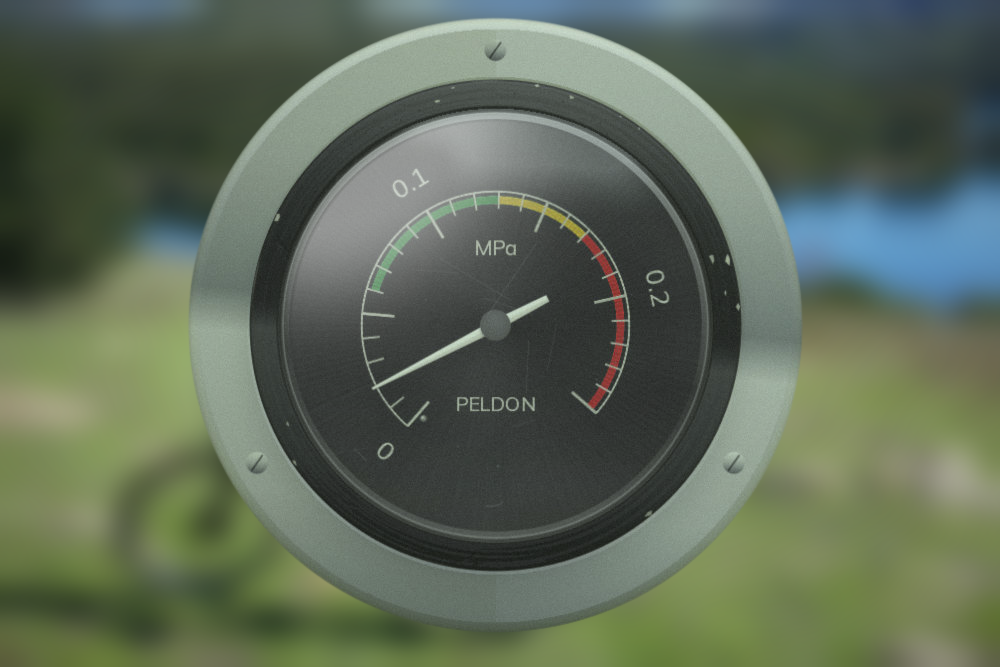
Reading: 0.02,MPa
